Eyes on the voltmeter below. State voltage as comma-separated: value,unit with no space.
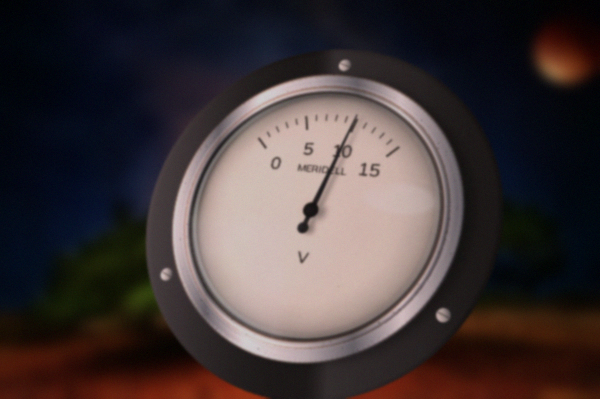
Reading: 10,V
